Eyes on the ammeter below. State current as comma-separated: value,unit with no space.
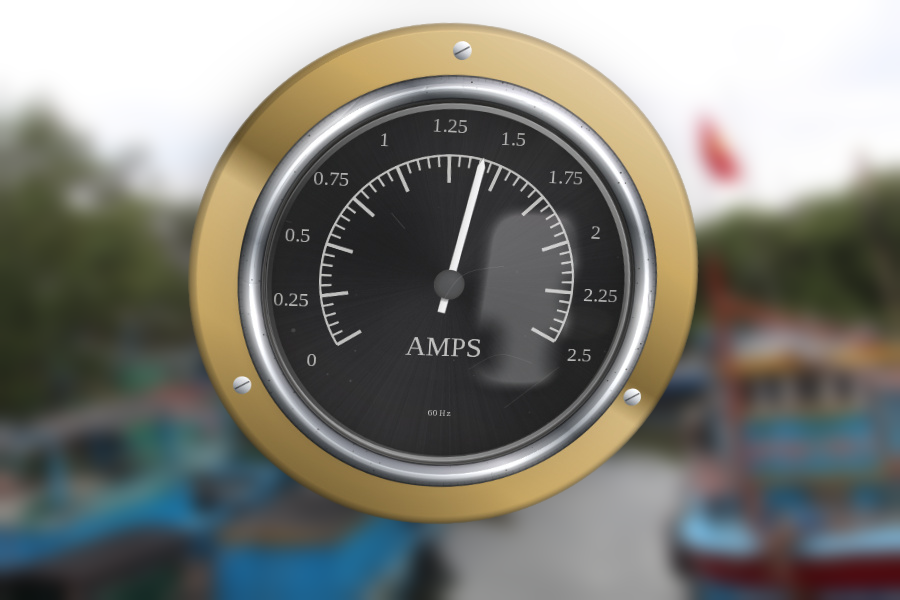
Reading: 1.4,A
